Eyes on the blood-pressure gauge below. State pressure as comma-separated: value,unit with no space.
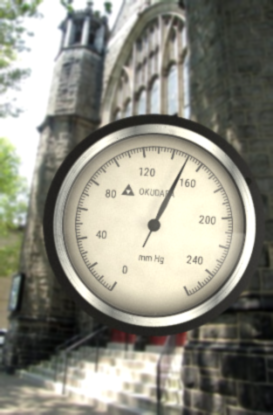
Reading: 150,mmHg
